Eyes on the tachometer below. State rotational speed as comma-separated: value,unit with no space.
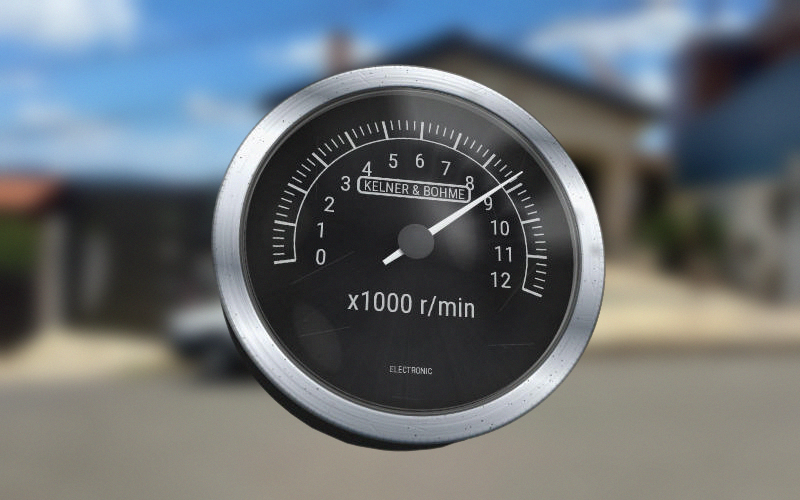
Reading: 8800,rpm
